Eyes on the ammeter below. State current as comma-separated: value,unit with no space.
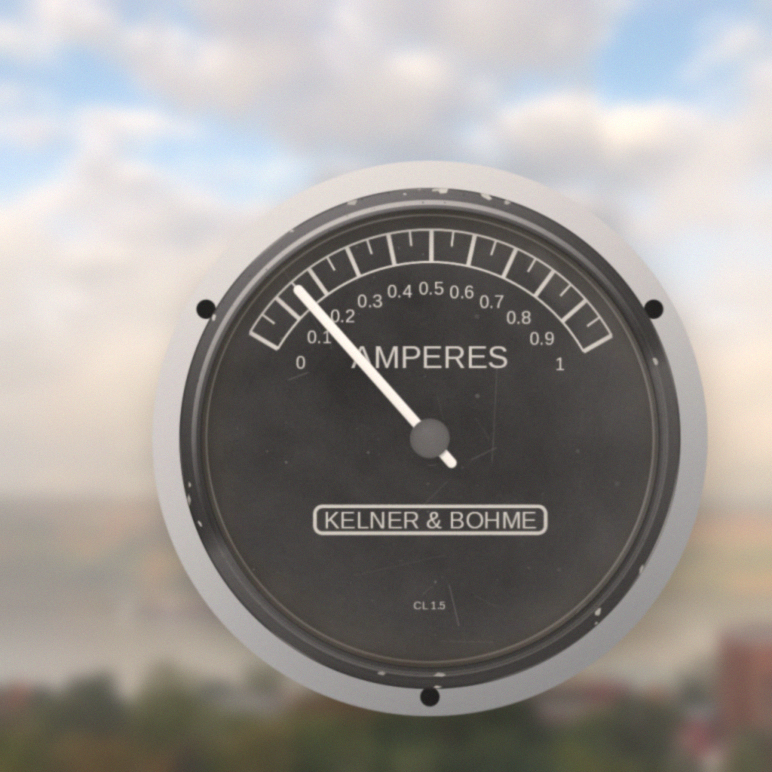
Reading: 0.15,A
